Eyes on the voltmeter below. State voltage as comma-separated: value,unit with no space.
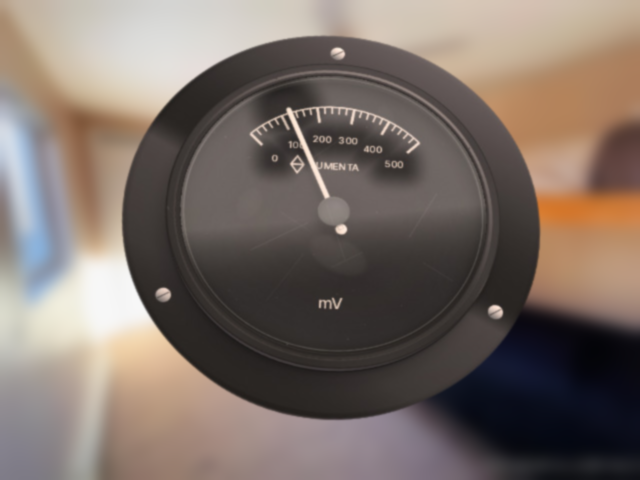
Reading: 120,mV
